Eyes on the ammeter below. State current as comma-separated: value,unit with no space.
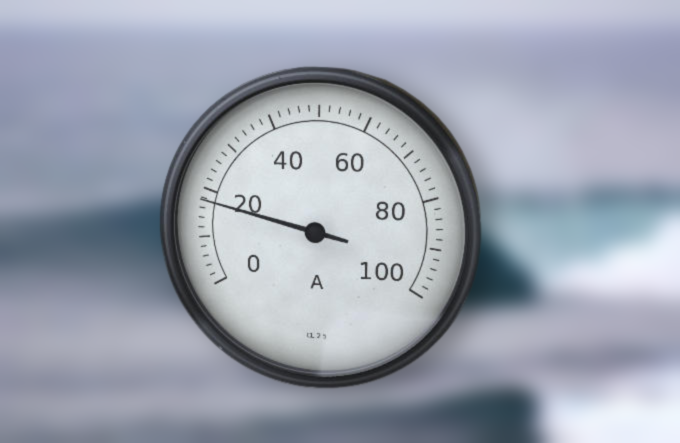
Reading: 18,A
